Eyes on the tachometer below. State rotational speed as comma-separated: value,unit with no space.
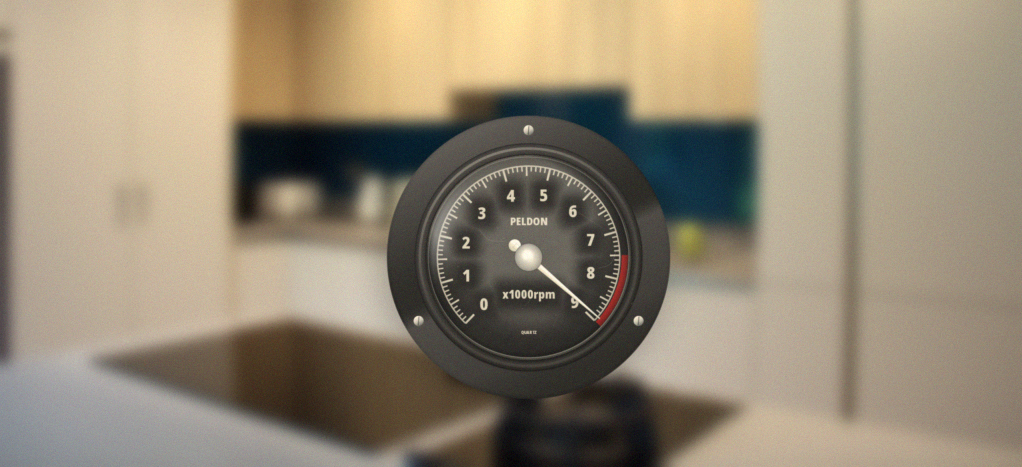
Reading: 8900,rpm
